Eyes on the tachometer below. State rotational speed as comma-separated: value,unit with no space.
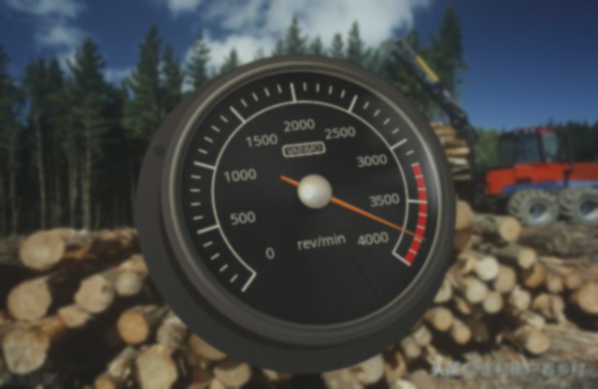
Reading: 3800,rpm
